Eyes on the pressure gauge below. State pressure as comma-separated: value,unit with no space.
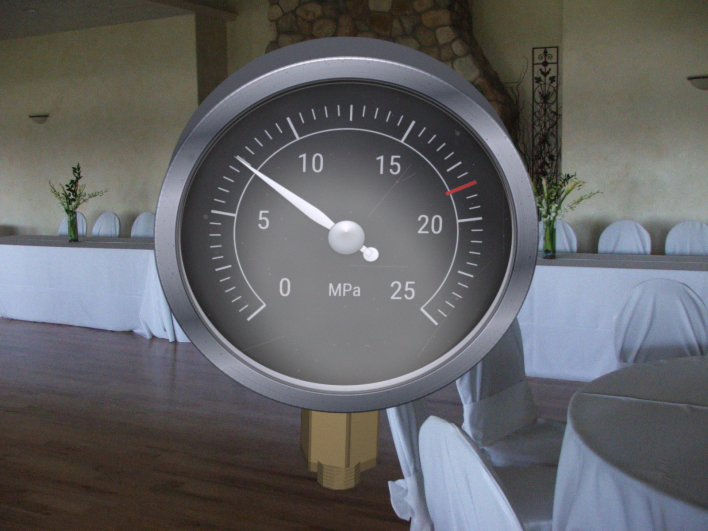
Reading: 7.5,MPa
